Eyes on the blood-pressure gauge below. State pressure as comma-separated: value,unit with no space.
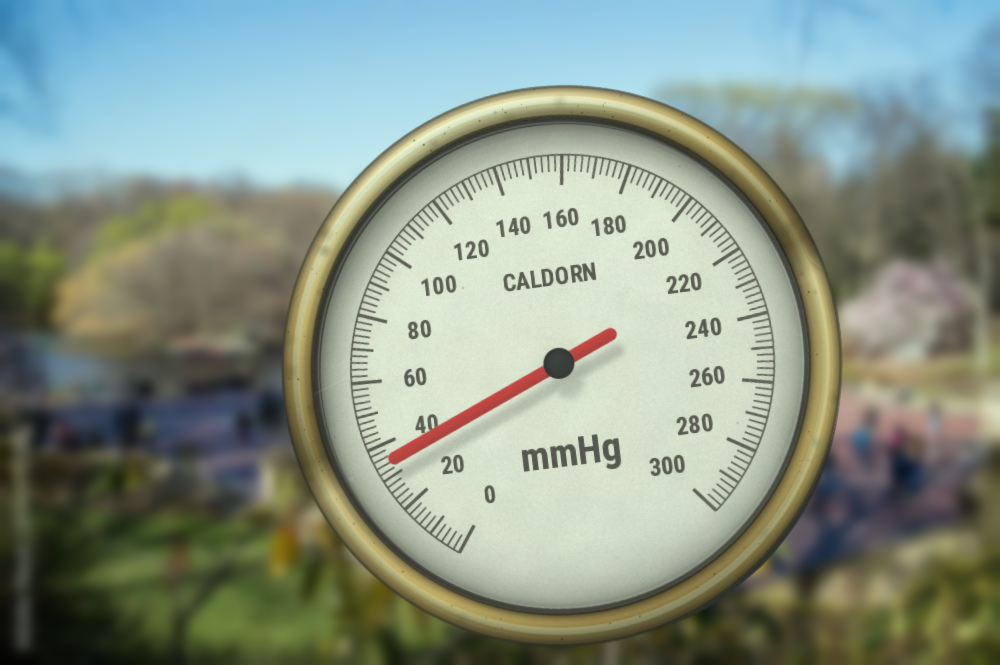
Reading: 34,mmHg
